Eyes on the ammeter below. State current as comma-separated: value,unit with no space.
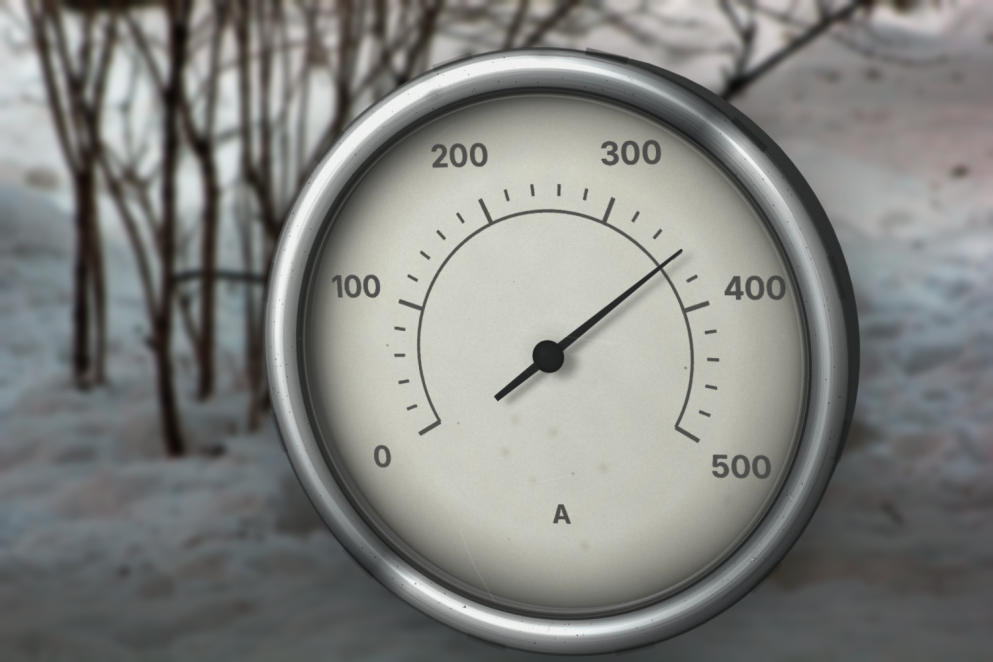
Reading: 360,A
